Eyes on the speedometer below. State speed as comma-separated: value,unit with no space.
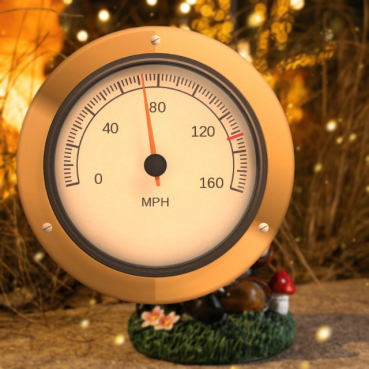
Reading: 72,mph
